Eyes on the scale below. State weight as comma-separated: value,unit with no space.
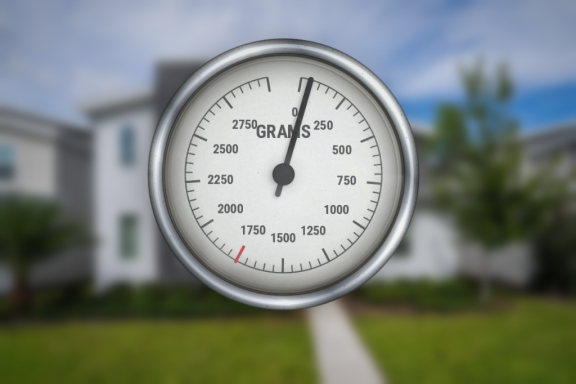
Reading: 50,g
